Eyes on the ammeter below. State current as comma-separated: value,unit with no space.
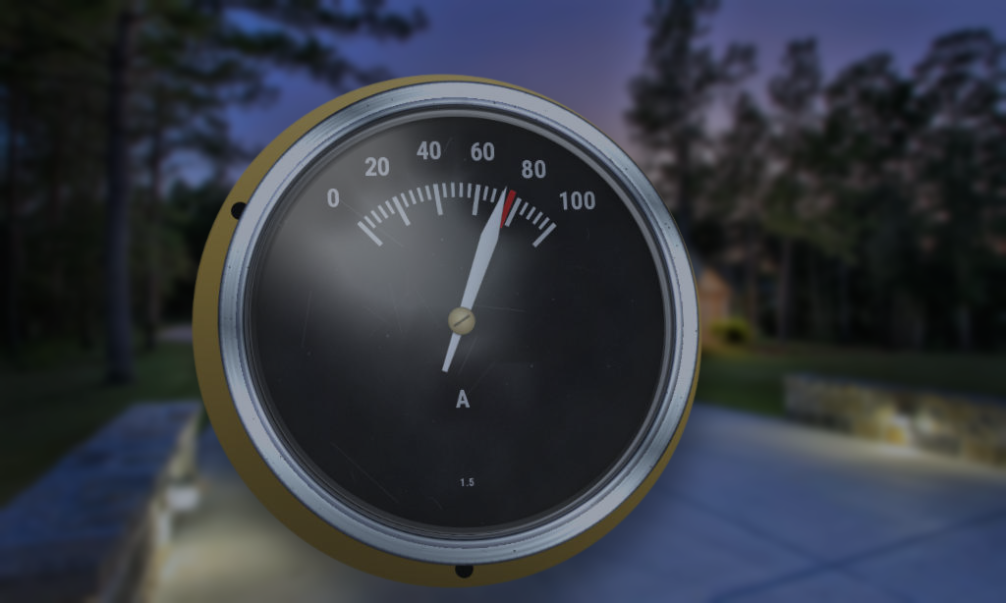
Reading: 72,A
